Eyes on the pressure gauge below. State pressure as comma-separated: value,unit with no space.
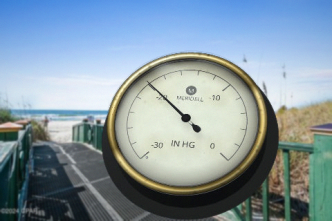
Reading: -20,inHg
